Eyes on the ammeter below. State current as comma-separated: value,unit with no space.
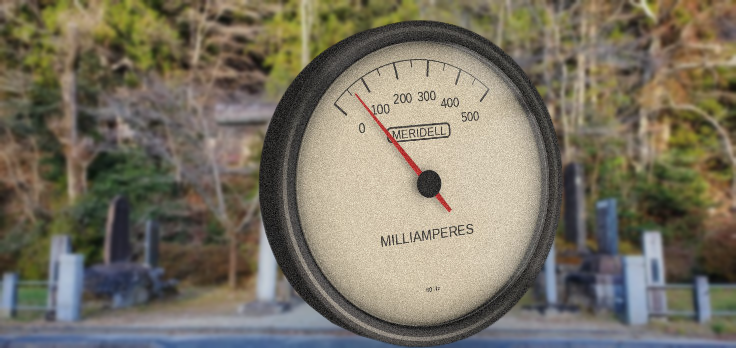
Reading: 50,mA
